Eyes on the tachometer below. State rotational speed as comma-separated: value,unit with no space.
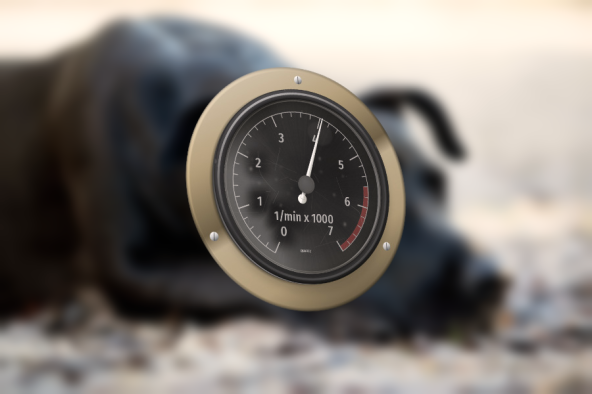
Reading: 4000,rpm
